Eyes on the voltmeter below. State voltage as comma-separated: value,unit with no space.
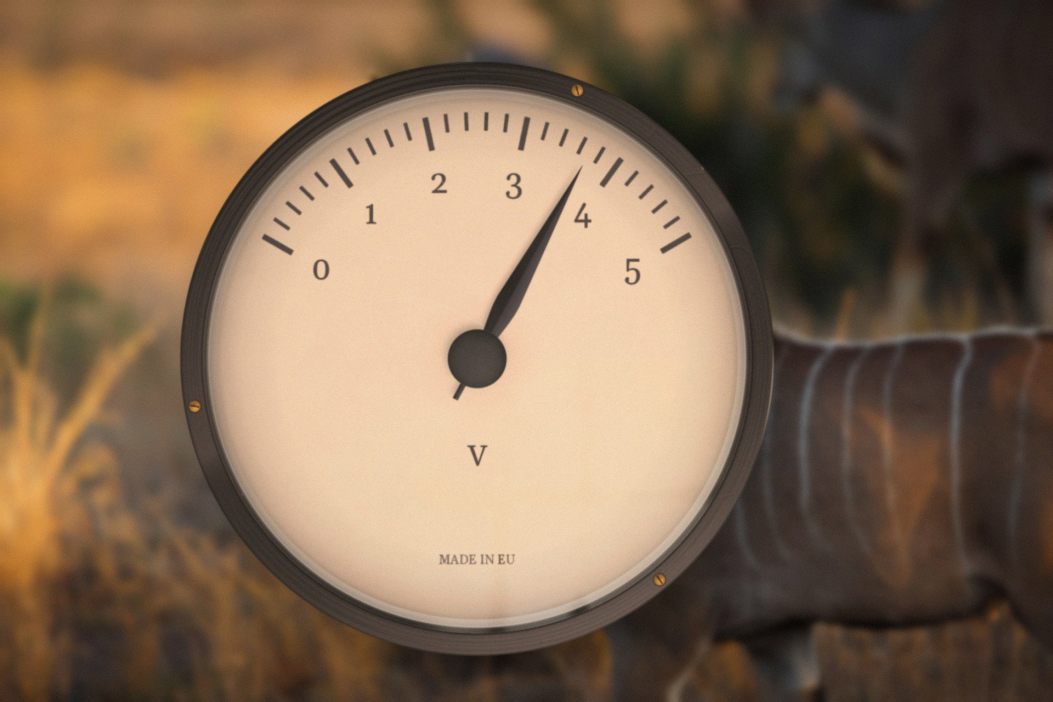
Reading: 3.7,V
